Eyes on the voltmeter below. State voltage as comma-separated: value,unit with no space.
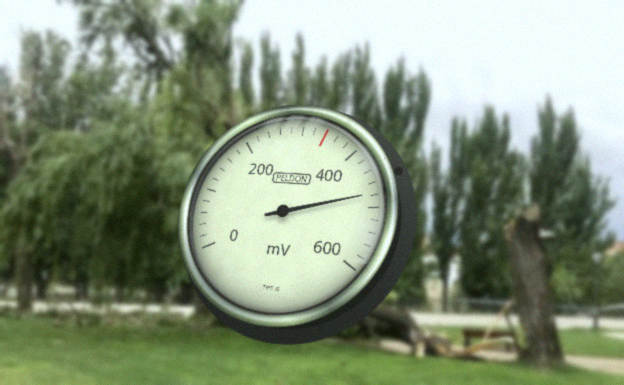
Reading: 480,mV
